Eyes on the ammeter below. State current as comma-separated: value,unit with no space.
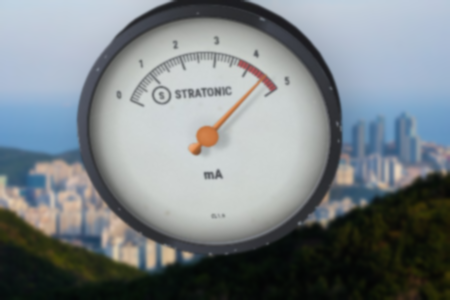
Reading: 4.5,mA
